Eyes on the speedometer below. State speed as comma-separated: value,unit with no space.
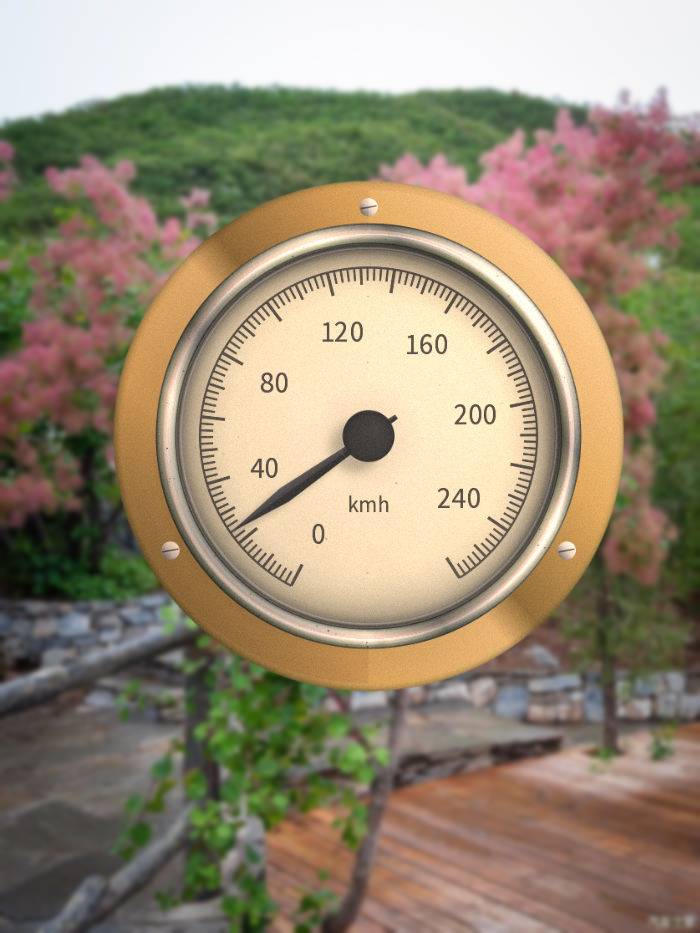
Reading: 24,km/h
